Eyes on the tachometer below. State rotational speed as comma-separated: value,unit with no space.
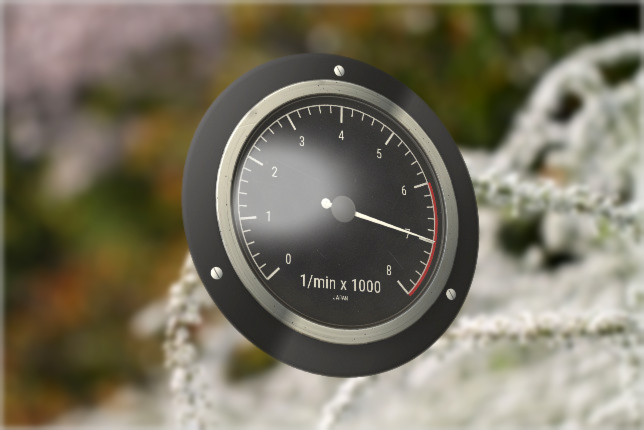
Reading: 7000,rpm
